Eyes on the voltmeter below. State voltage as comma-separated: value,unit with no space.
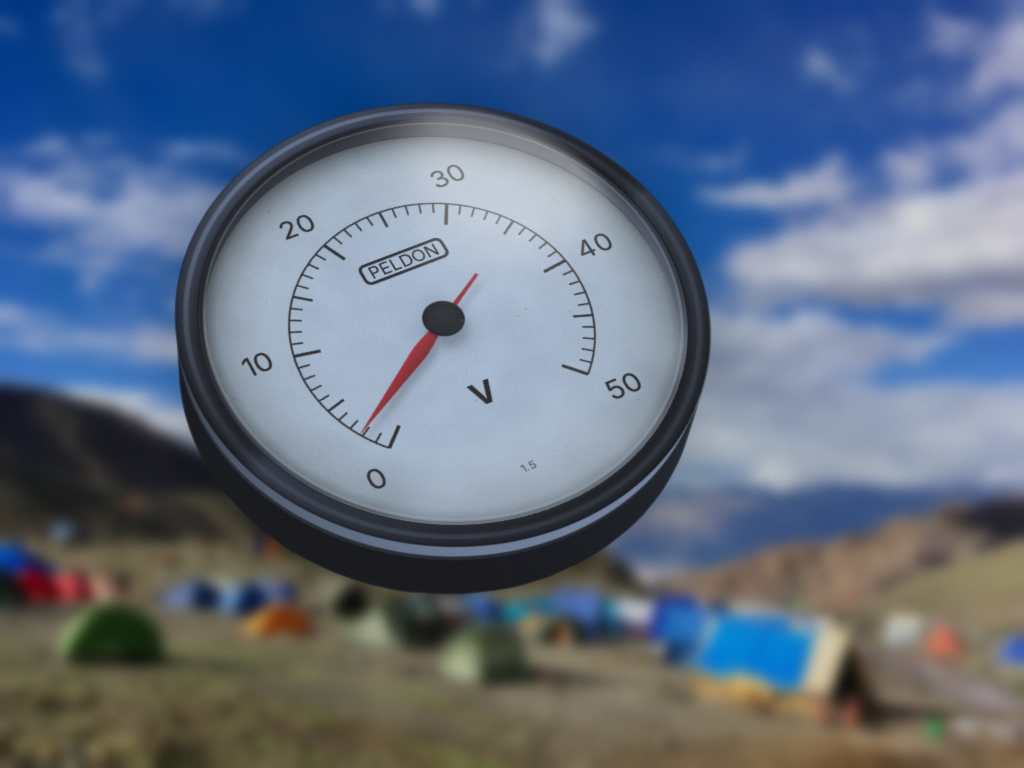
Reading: 2,V
